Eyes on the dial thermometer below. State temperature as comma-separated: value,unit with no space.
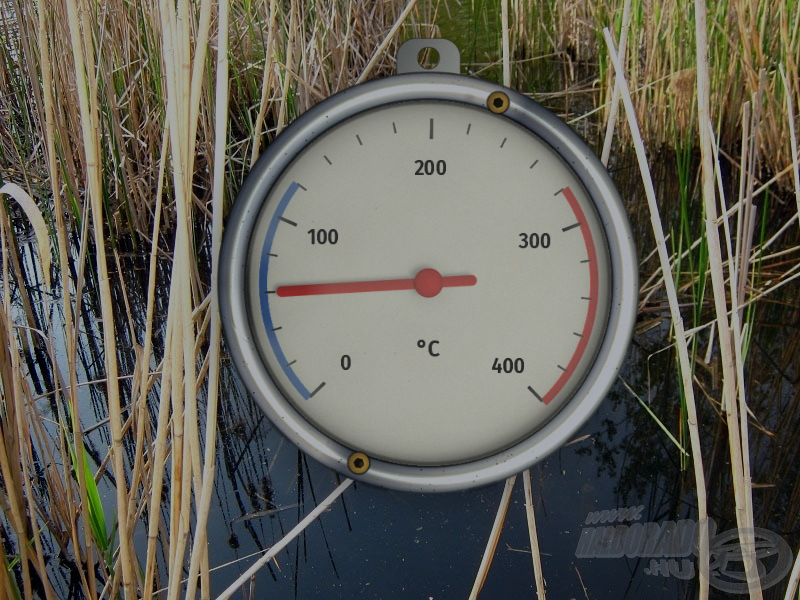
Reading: 60,°C
